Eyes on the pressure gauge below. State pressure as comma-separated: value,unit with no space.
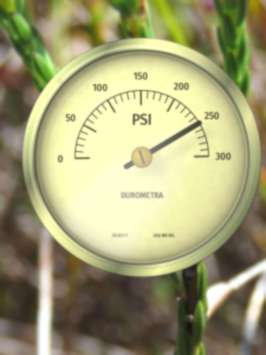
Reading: 250,psi
